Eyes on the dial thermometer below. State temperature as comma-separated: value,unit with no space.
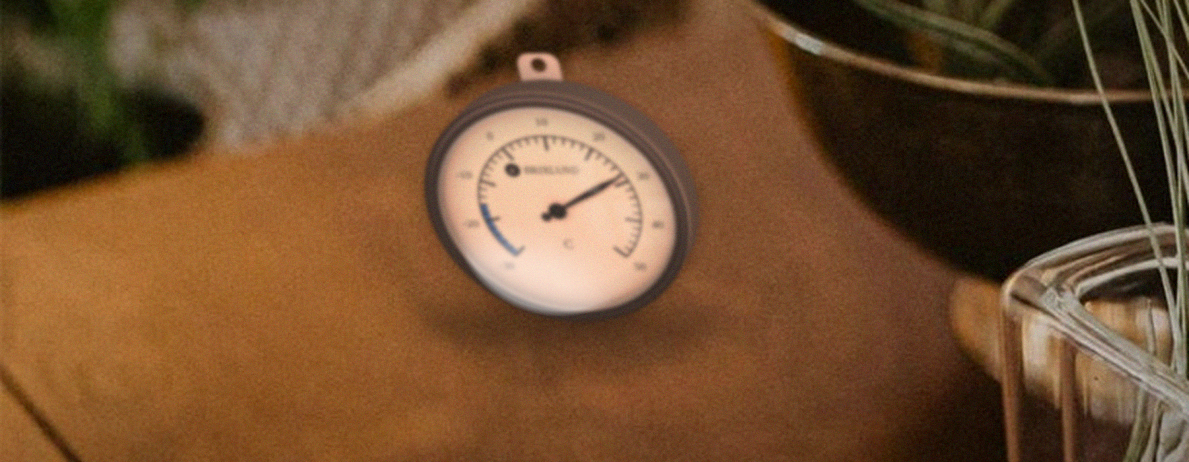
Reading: 28,°C
